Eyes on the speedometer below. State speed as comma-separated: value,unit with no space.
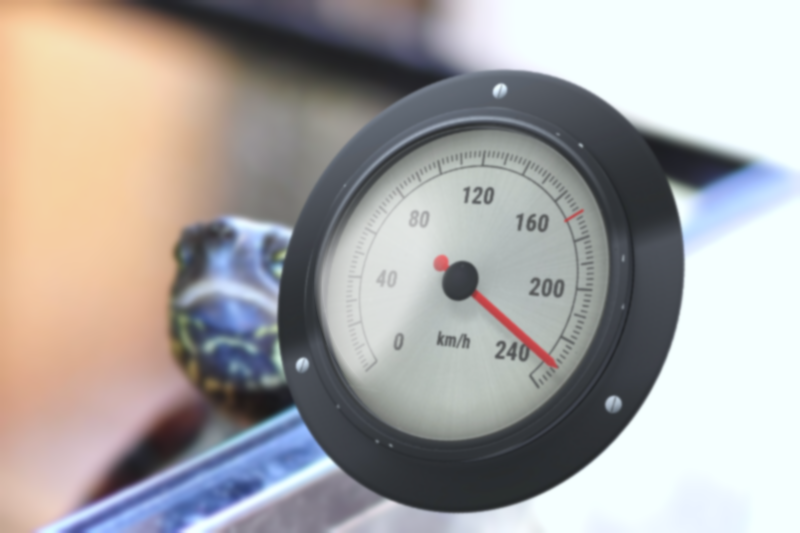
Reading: 230,km/h
